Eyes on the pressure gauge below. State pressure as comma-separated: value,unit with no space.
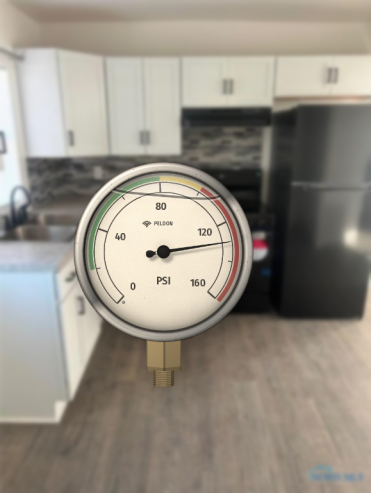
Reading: 130,psi
